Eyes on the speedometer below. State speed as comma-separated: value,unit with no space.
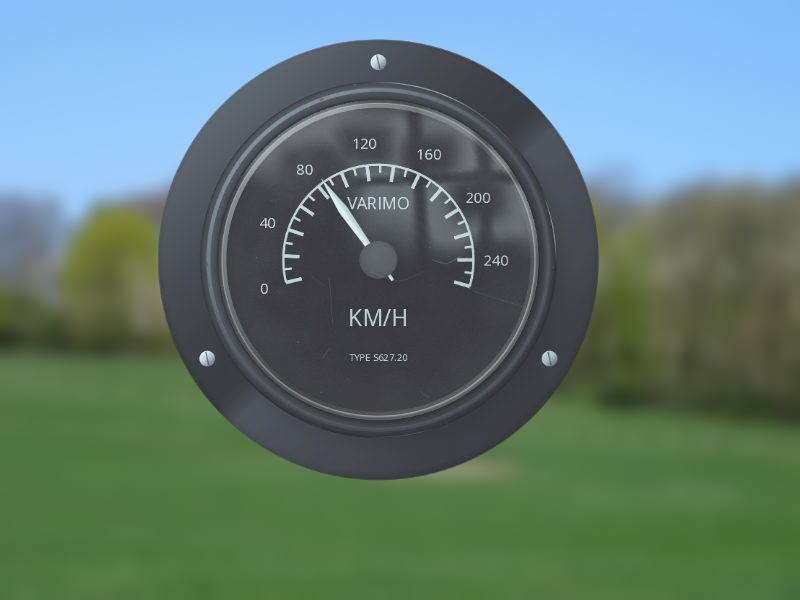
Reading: 85,km/h
